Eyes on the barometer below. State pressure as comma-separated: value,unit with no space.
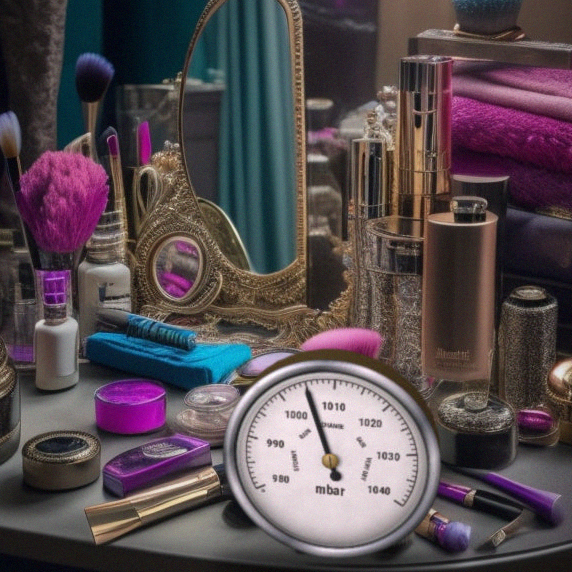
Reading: 1005,mbar
